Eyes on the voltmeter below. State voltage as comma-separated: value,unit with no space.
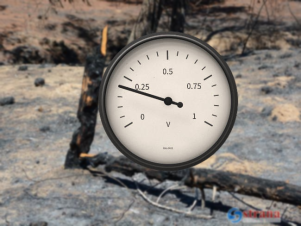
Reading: 0.2,V
